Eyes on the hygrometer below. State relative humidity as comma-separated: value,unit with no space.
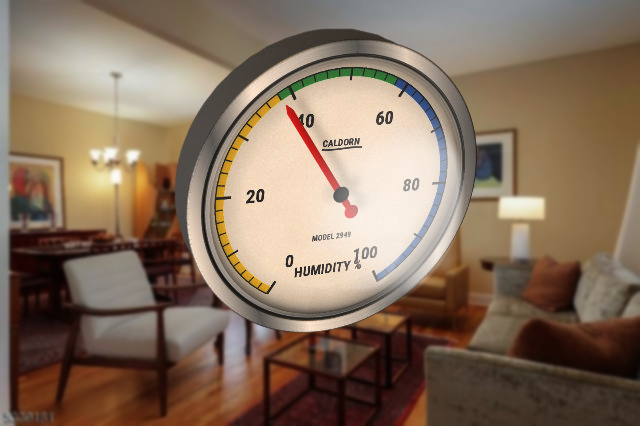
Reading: 38,%
